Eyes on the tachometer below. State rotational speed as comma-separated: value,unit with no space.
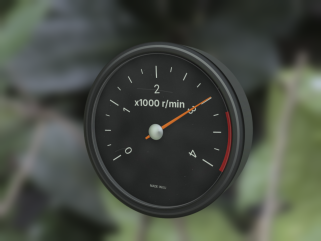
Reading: 3000,rpm
